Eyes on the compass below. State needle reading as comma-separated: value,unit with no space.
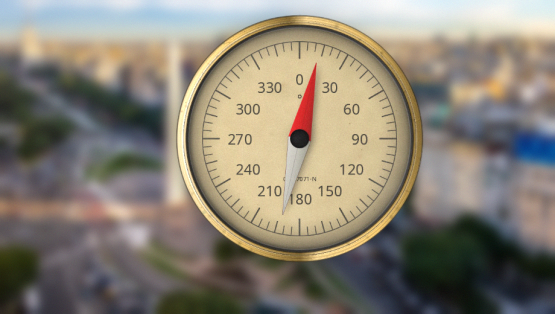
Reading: 12.5,°
